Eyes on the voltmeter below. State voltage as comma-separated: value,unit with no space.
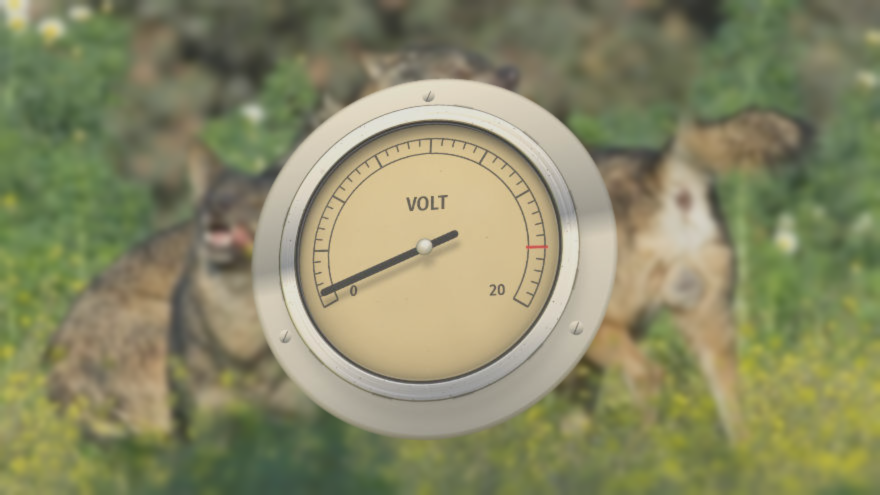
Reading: 0.5,V
